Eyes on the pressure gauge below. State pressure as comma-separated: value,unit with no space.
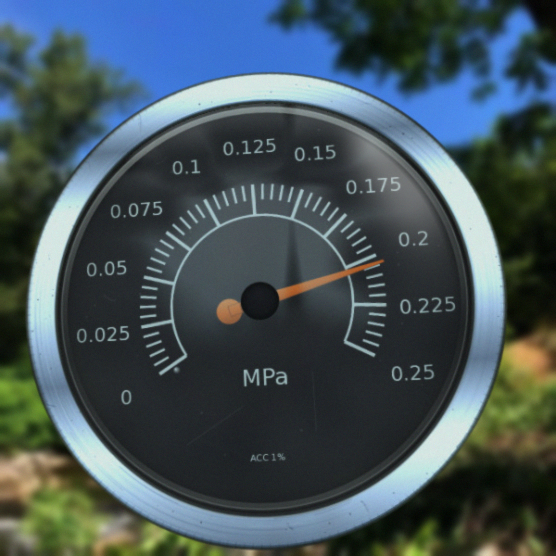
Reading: 0.205,MPa
